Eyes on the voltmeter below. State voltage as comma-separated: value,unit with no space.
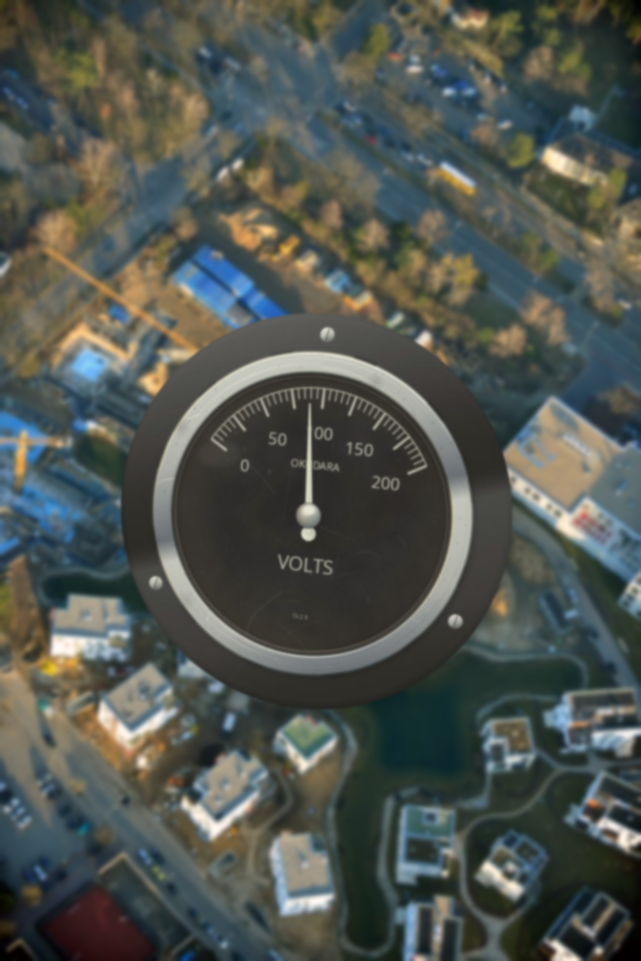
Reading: 90,V
